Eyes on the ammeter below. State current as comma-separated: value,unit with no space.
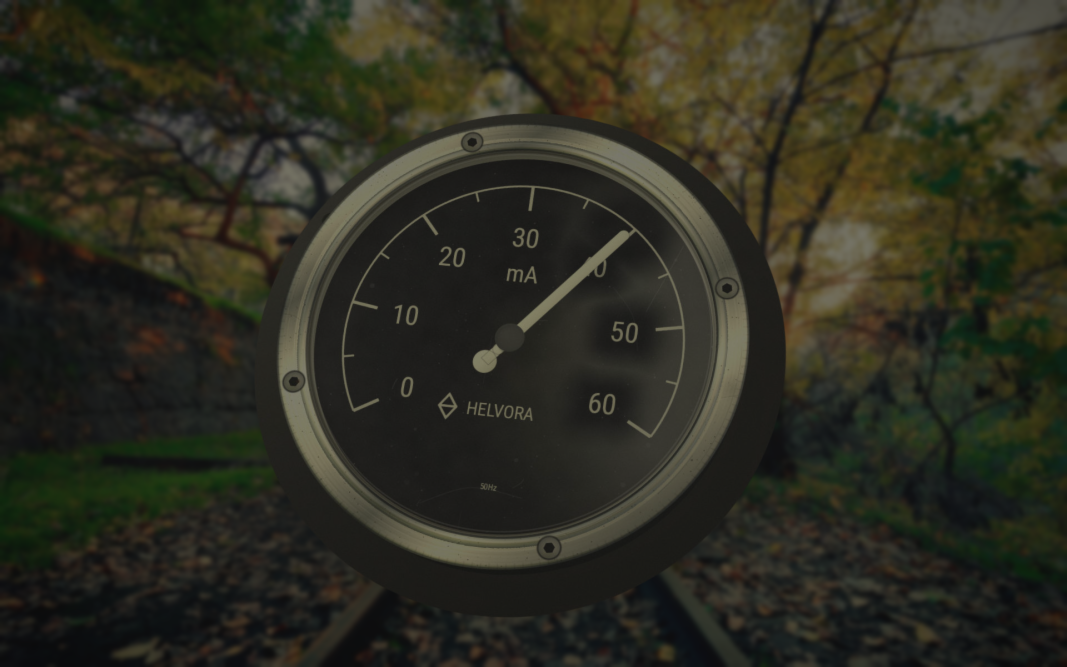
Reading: 40,mA
